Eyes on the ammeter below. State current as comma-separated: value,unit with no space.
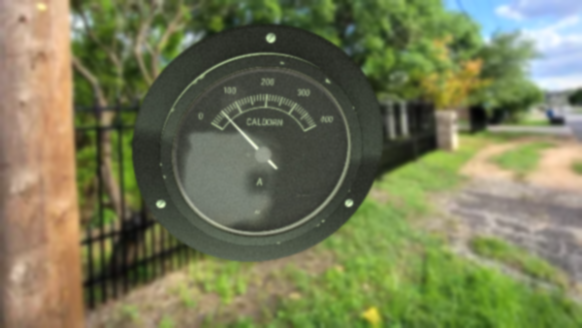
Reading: 50,A
